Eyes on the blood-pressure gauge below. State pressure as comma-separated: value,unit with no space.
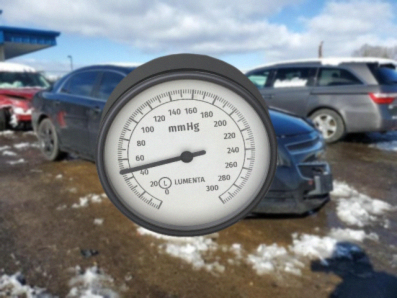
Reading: 50,mmHg
